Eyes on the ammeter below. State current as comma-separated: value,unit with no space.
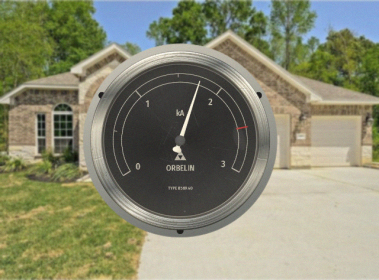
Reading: 1.75,kA
